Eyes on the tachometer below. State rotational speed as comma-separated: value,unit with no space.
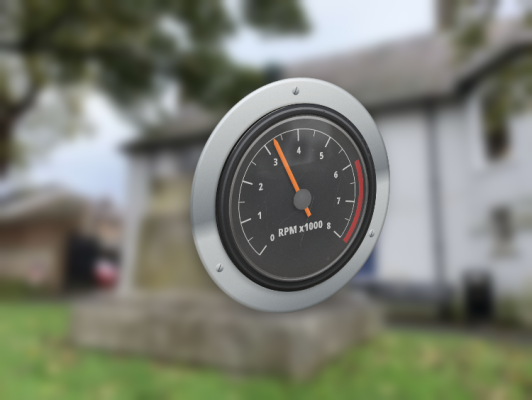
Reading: 3250,rpm
